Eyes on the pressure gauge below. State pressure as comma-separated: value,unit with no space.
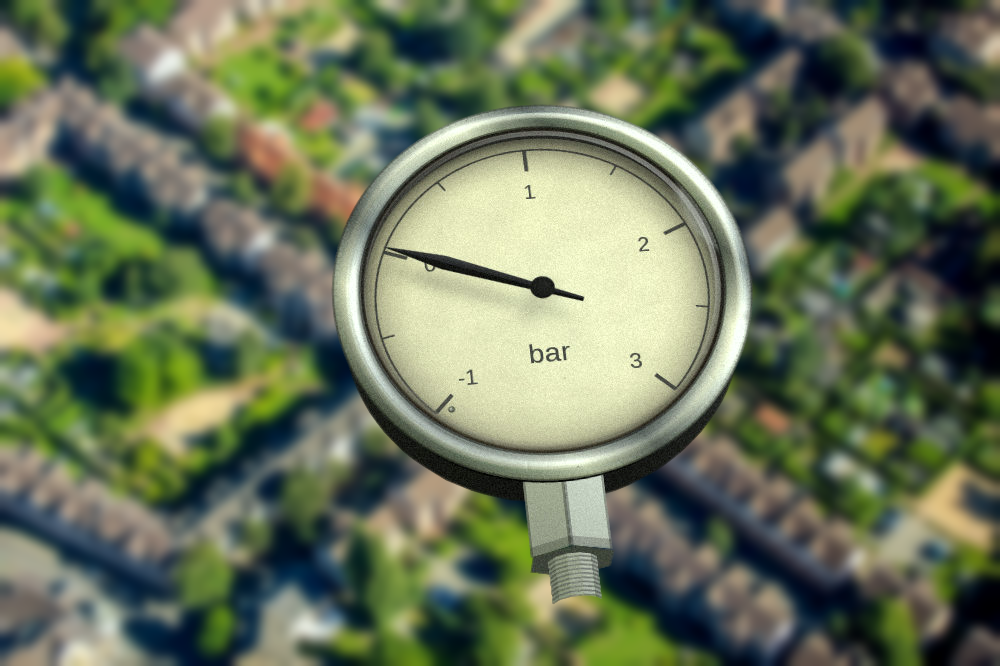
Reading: 0,bar
